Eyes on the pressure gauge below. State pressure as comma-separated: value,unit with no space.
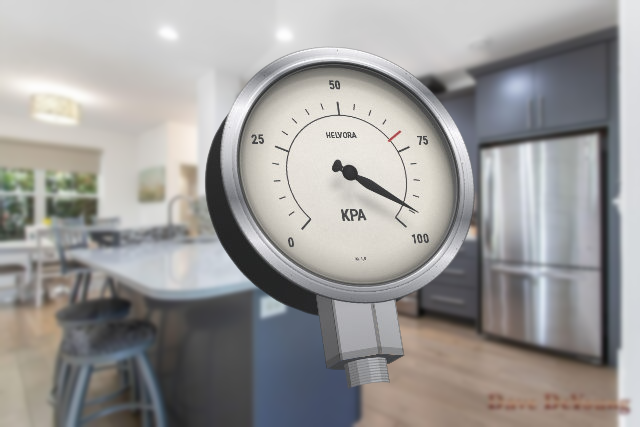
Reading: 95,kPa
